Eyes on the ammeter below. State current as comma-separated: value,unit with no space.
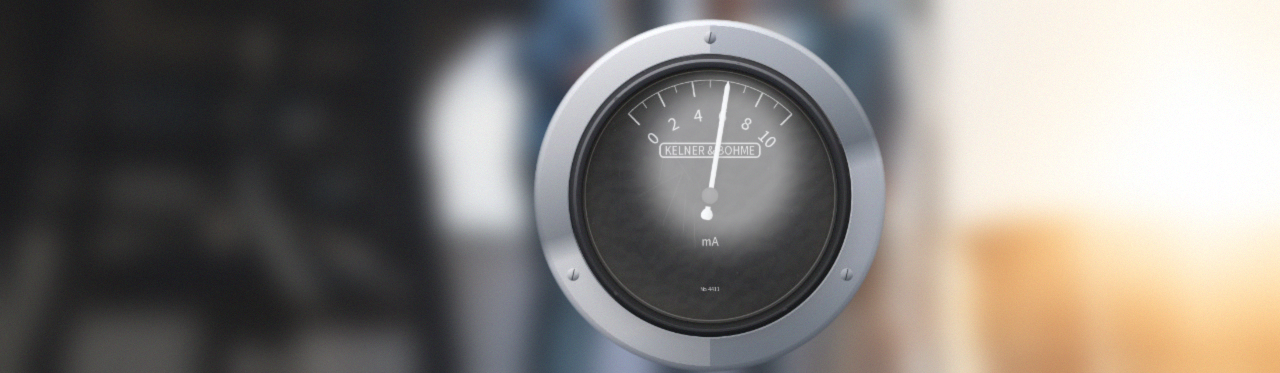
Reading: 6,mA
